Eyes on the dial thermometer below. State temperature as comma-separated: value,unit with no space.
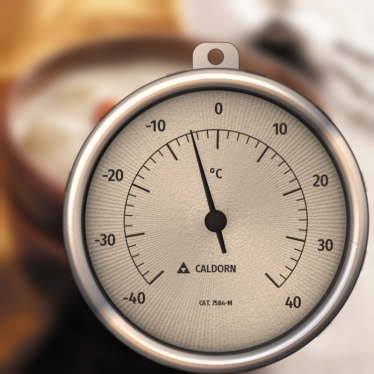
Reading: -5,°C
